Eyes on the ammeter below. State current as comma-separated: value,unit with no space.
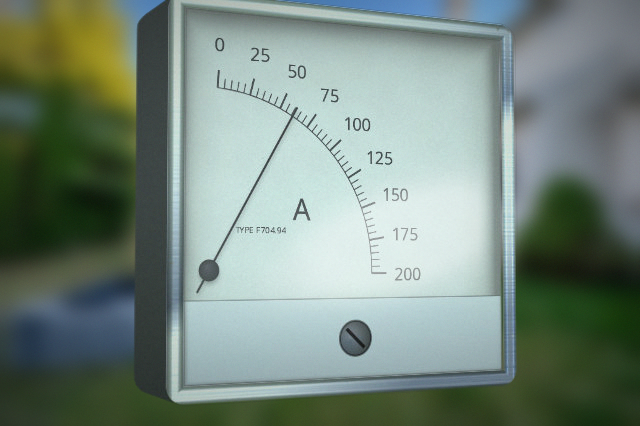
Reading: 60,A
